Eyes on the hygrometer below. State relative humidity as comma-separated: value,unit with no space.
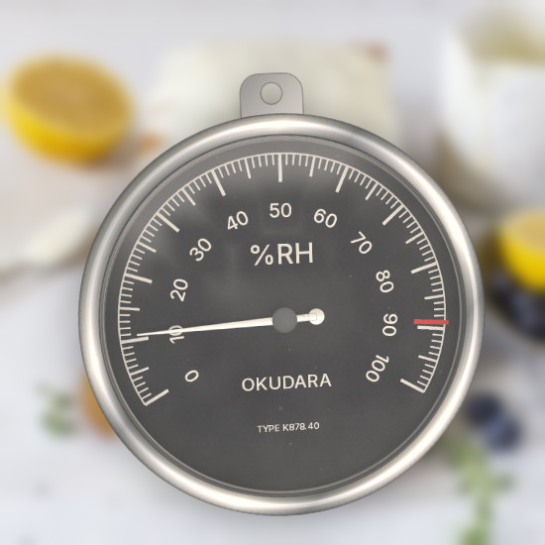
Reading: 11,%
